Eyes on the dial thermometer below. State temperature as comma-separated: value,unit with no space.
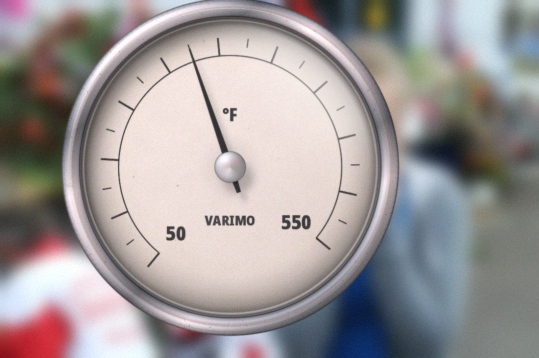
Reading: 275,°F
